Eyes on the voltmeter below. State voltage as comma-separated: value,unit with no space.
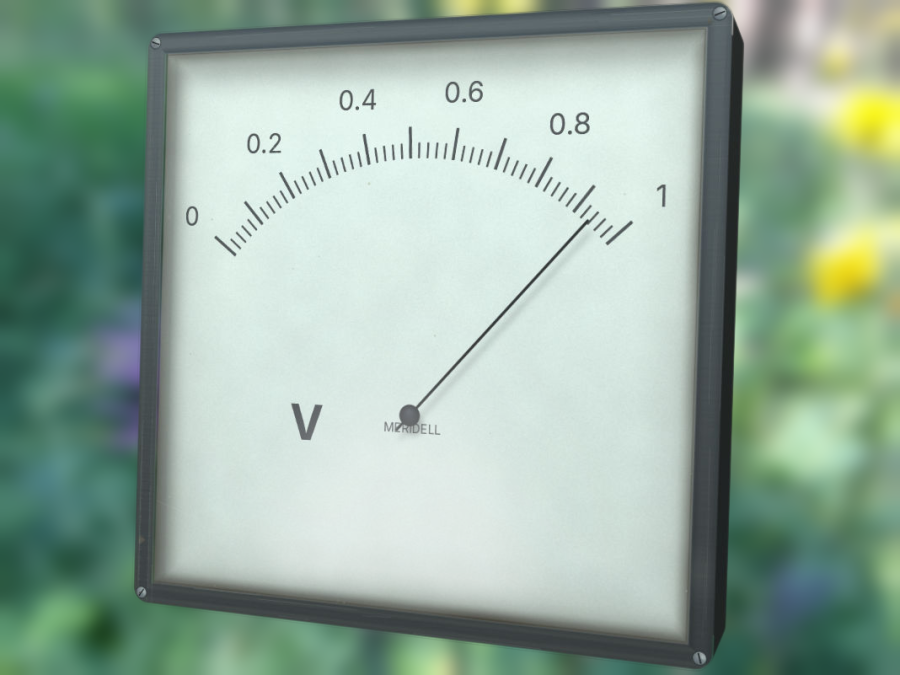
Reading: 0.94,V
